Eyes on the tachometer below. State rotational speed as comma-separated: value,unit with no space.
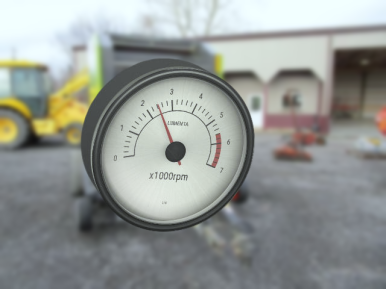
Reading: 2400,rpm
